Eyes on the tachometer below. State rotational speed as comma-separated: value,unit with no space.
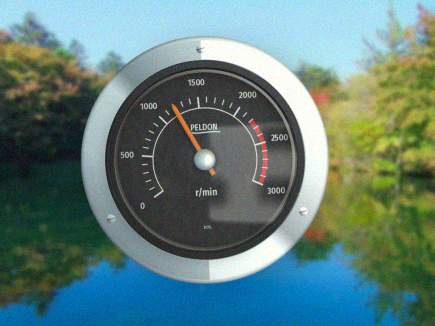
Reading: 1200,rpm
